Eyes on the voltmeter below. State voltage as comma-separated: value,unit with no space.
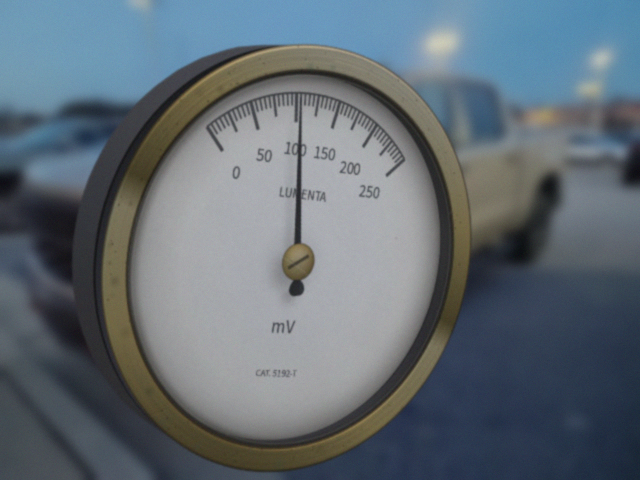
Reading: 100,mV
